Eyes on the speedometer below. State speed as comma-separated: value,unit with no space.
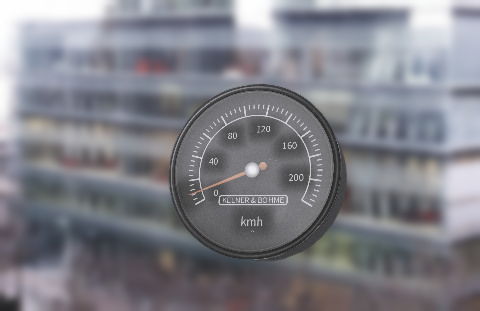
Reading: 8,km/h
